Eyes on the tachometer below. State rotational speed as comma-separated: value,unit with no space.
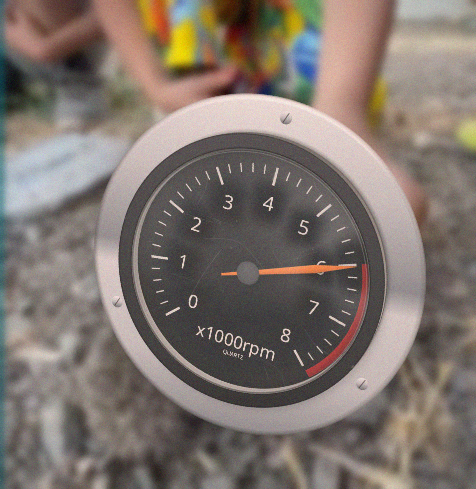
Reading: 6000,rpm
